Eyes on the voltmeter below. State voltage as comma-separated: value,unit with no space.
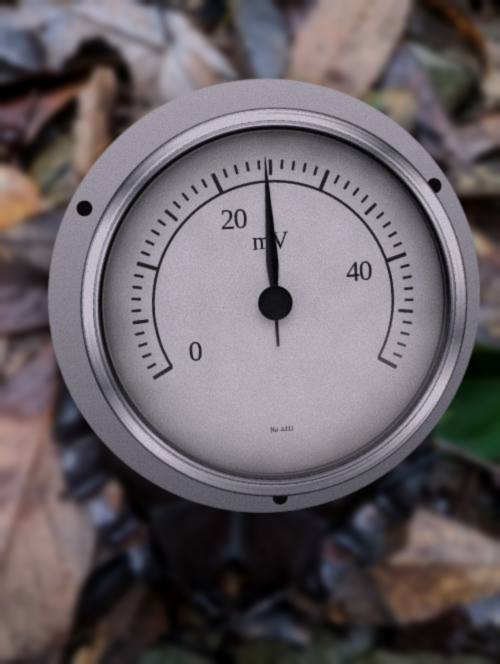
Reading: 24.5,mV
